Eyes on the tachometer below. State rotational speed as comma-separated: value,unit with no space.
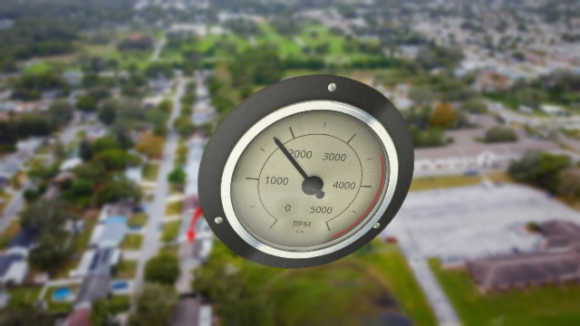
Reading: 1750,rpm
